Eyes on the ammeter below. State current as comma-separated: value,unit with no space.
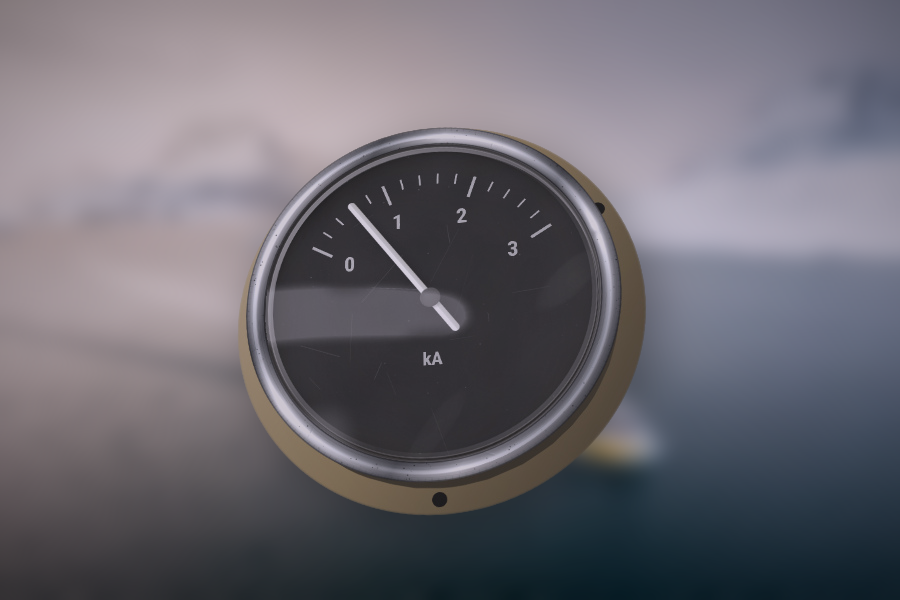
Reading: 0.6,kA
